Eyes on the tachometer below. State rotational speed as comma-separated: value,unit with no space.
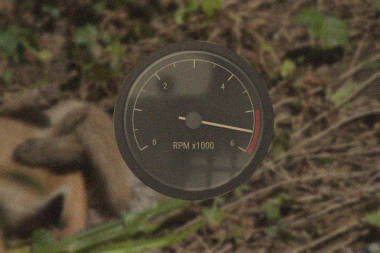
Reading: 5500,rpm
